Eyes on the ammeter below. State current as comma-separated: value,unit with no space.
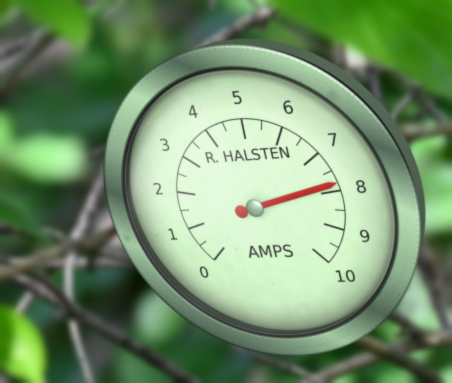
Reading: 7.75,A
